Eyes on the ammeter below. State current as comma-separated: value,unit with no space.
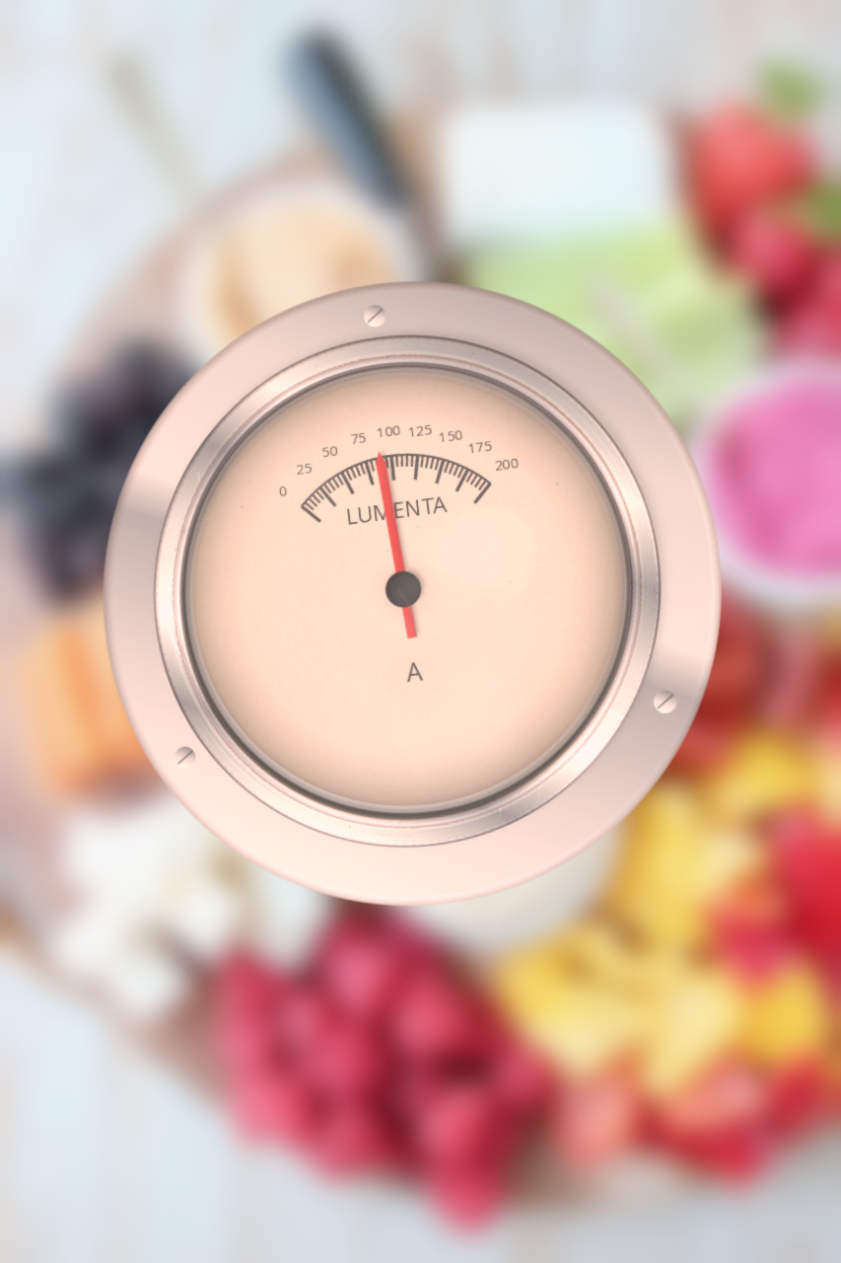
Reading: 90,A
